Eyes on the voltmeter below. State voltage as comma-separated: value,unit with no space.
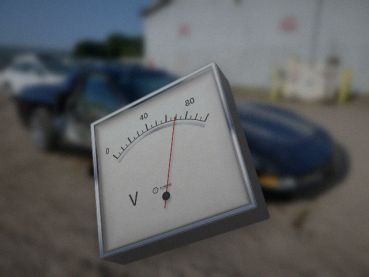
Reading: 70,V
